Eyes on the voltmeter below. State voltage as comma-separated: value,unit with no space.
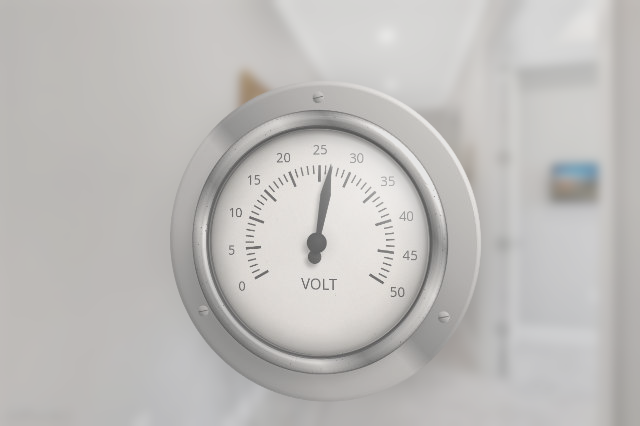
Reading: 27,V
